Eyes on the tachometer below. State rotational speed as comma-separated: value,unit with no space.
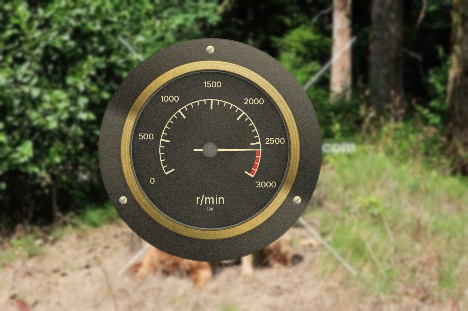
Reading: 2600,rpm
